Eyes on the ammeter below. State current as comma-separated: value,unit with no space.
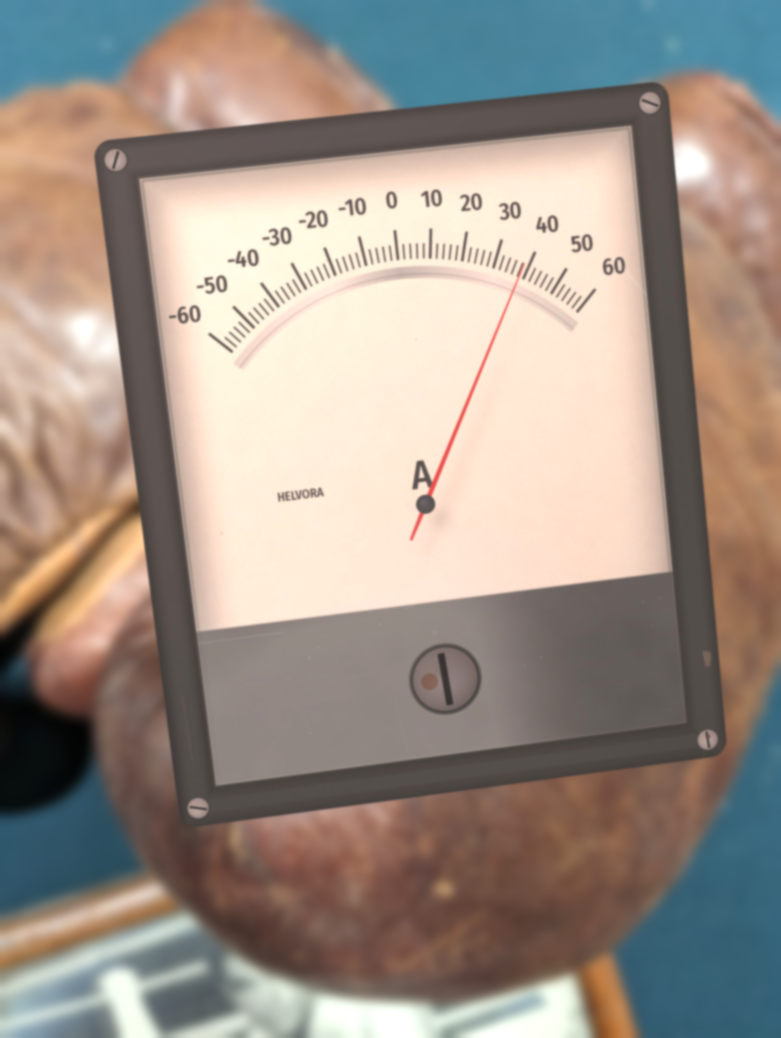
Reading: 38,A
